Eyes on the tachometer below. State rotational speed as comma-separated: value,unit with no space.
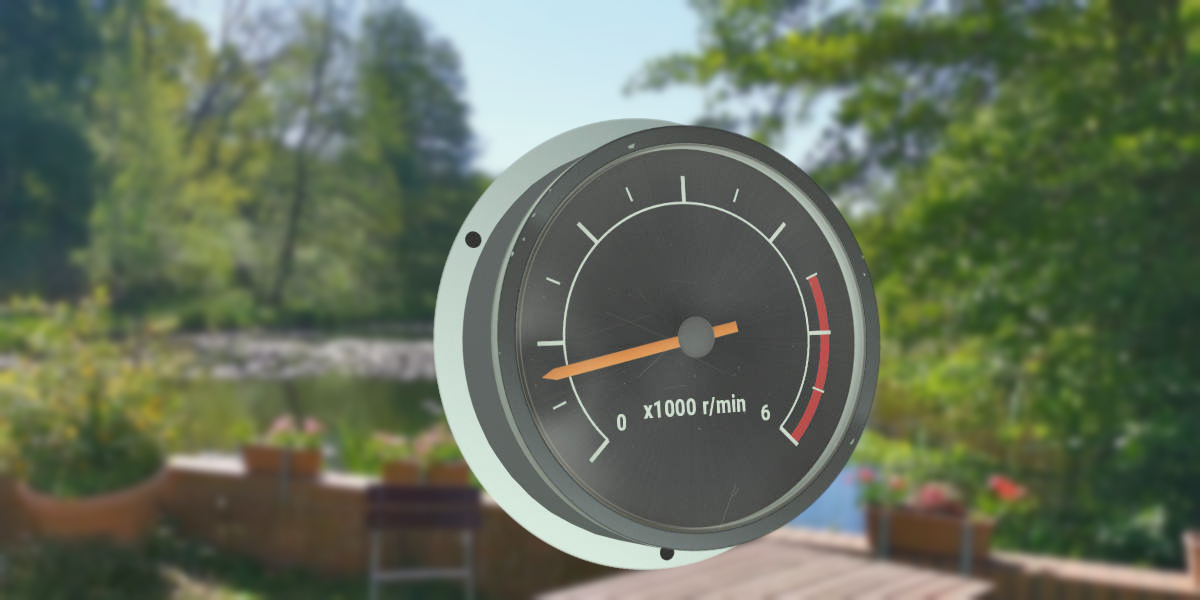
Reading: 750,rpm
